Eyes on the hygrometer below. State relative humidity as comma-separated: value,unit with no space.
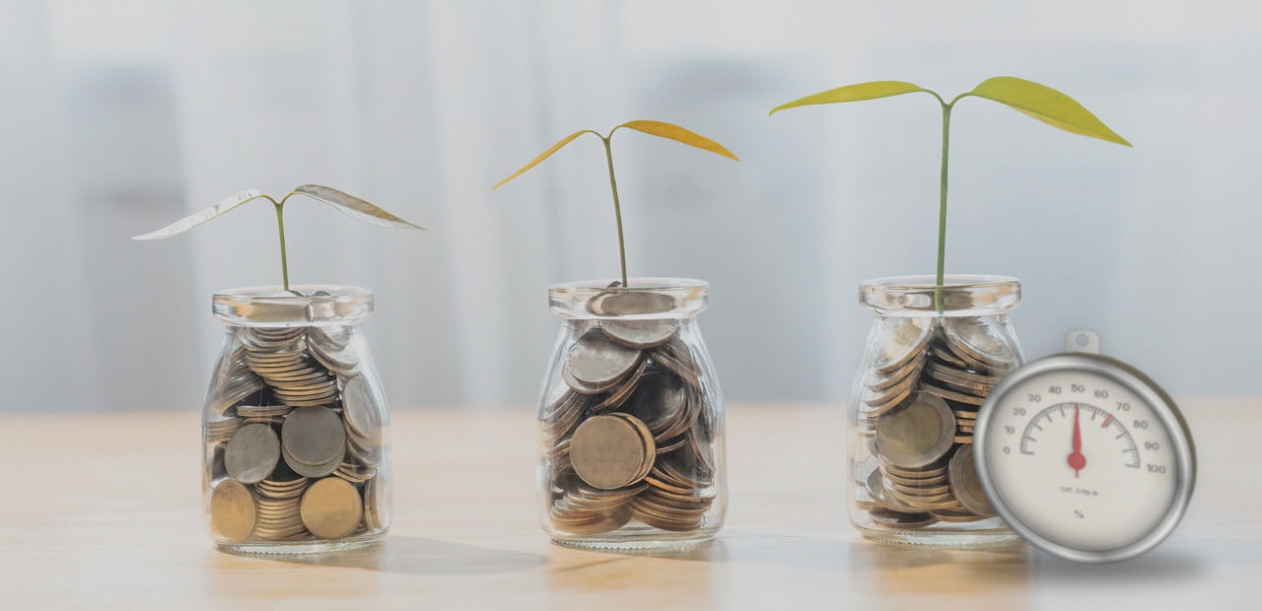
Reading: 50,%
